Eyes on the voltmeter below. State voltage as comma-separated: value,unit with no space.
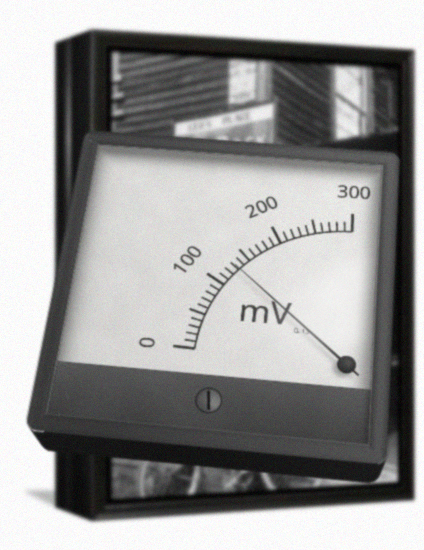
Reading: 130,mV
